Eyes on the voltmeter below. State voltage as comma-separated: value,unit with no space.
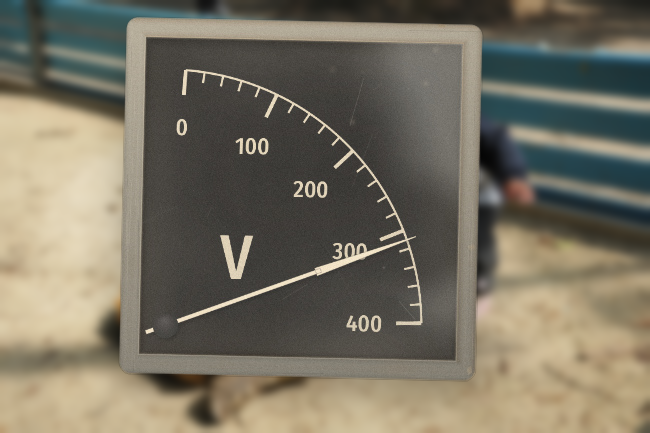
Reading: 310,V
